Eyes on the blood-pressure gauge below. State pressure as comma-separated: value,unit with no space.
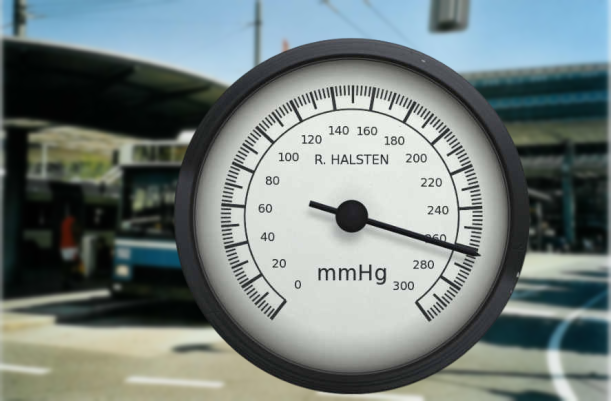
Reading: 262,mmHg
